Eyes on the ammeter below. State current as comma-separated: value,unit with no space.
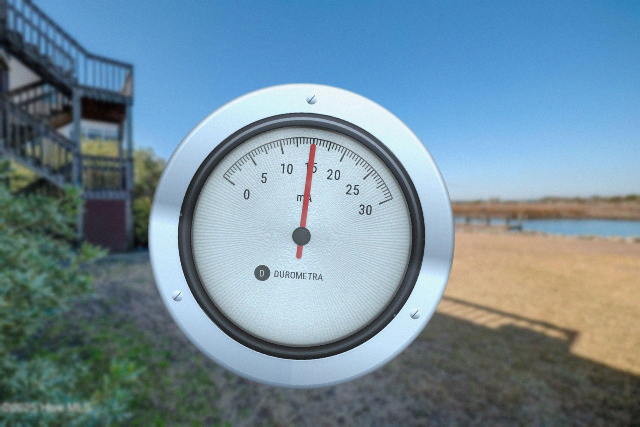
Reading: 15,mA
